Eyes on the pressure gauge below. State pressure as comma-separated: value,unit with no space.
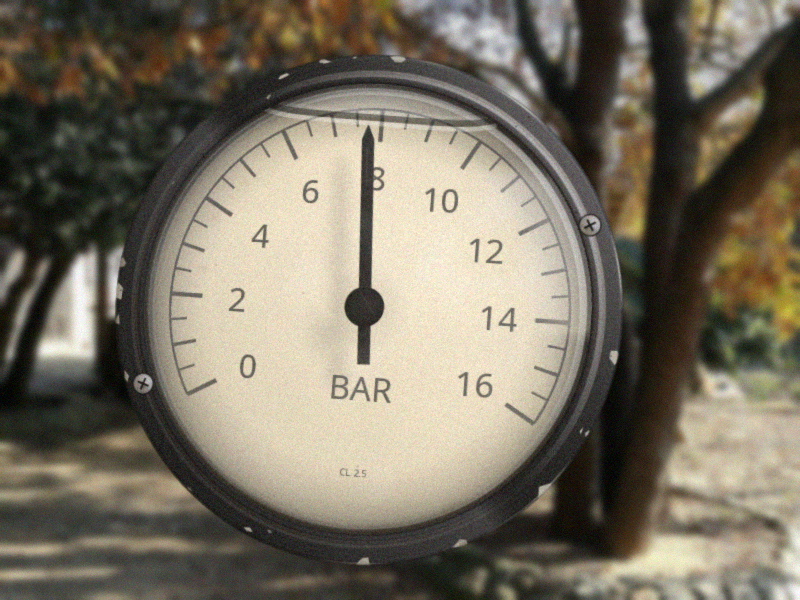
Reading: 7.75,bar
